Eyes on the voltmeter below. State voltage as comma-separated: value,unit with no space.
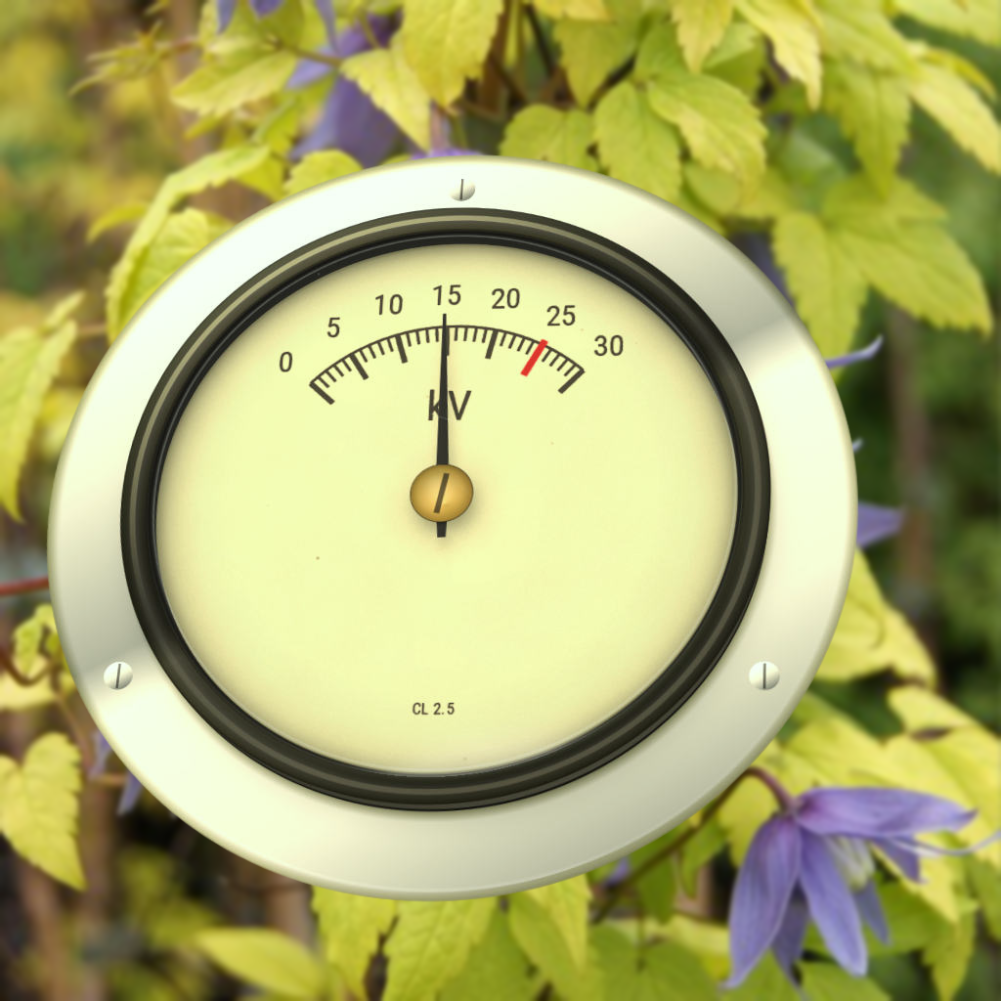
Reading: 15,kV
